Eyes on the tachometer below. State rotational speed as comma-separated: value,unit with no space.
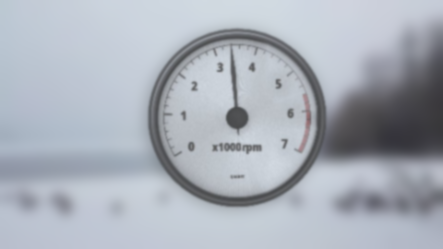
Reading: 3400,rpm
